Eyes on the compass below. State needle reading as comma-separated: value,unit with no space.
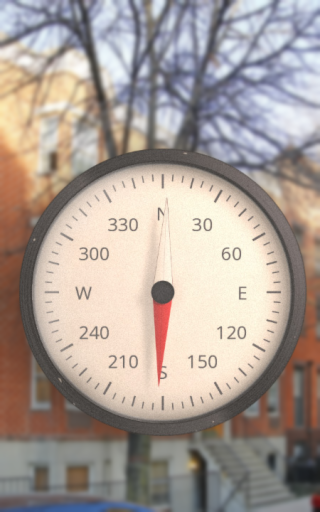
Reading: 182.5,°
